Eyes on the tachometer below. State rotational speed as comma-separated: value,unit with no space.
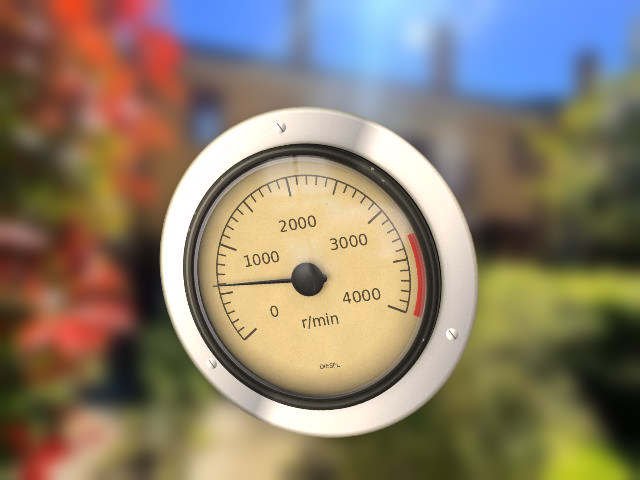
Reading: 600,rpm
